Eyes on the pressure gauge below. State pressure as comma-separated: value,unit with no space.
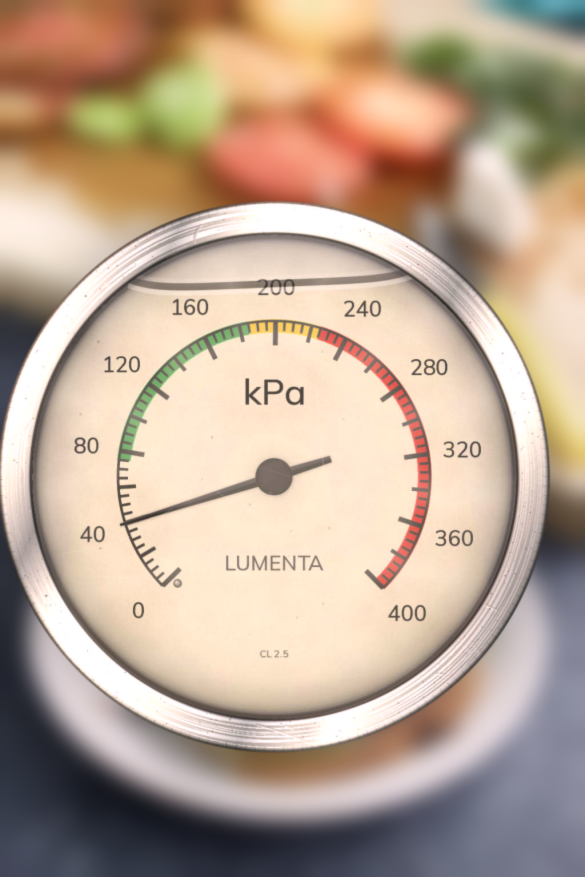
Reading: 40,kPa
